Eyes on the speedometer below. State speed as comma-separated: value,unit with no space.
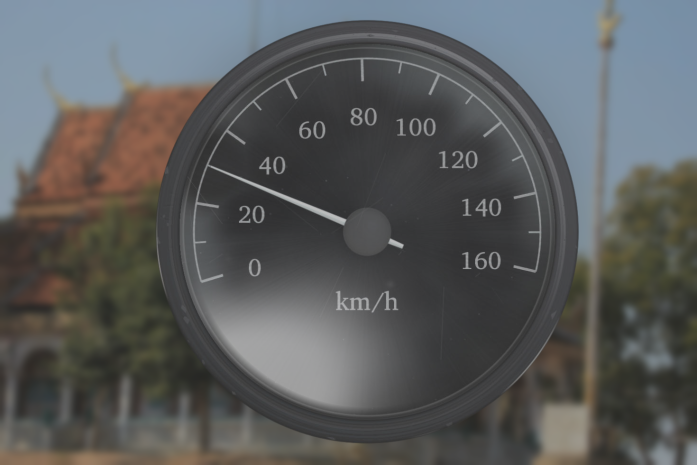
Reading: 30,km/h
